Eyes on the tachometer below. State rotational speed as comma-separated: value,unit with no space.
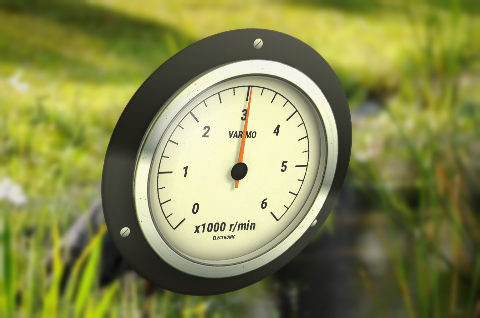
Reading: 3000,rpm
